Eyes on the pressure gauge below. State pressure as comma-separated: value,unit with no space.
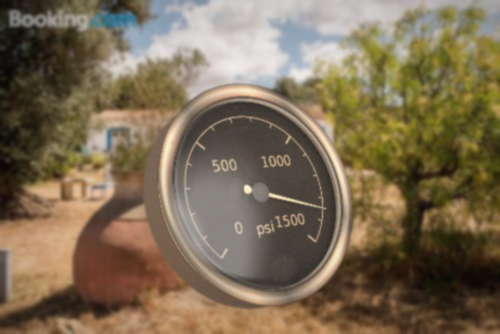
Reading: 1350,psi
